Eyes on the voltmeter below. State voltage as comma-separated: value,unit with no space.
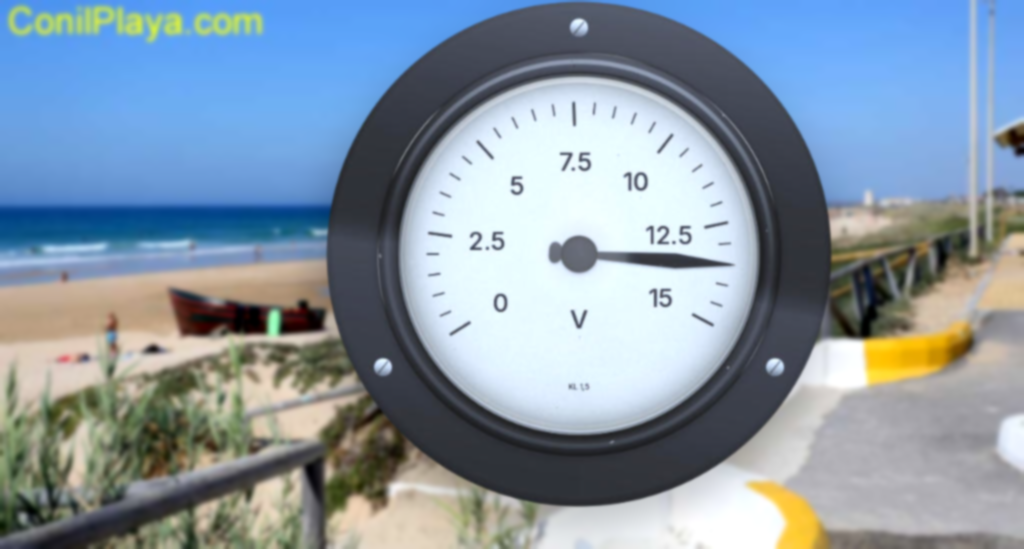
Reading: 13.5,V
